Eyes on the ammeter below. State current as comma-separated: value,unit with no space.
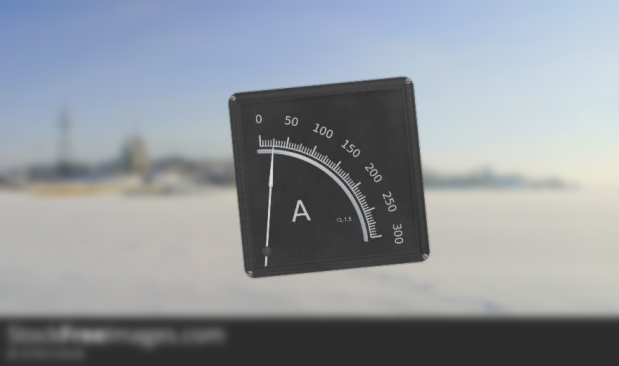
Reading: 25,A
